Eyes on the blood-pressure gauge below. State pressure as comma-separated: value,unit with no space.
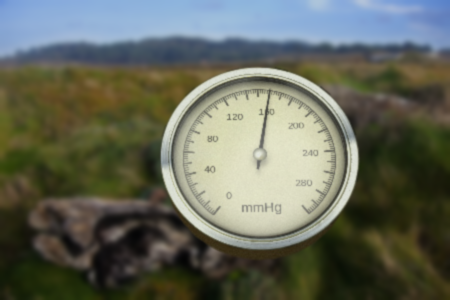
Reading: 160,mmHg
